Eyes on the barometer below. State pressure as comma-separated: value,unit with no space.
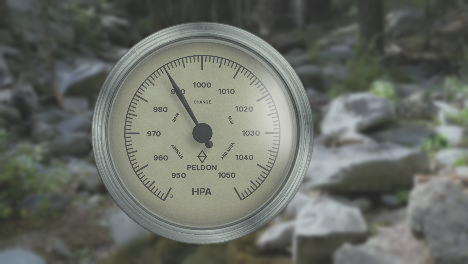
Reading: 990,hPa
